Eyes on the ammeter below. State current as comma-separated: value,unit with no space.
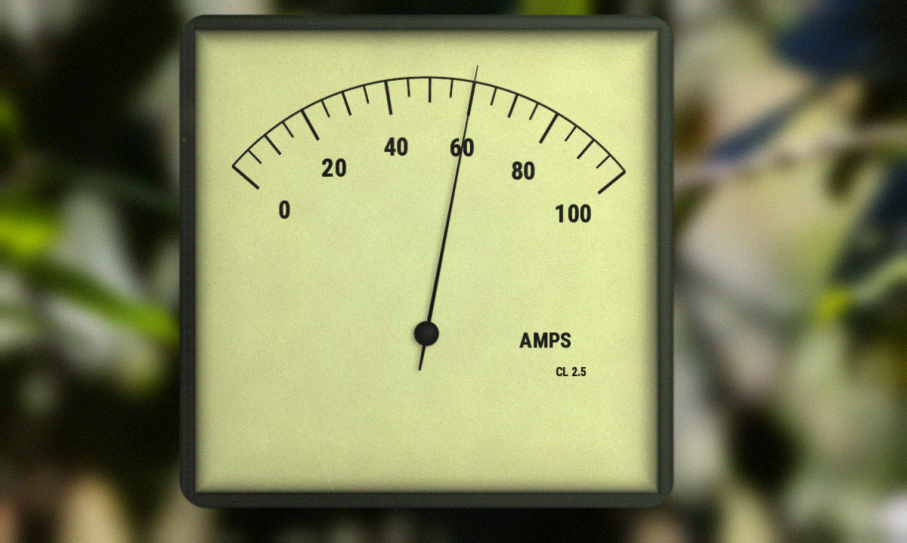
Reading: 60,A
